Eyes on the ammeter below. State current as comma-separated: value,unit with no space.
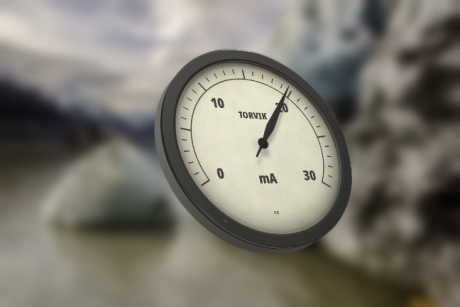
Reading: 19.5,mA
